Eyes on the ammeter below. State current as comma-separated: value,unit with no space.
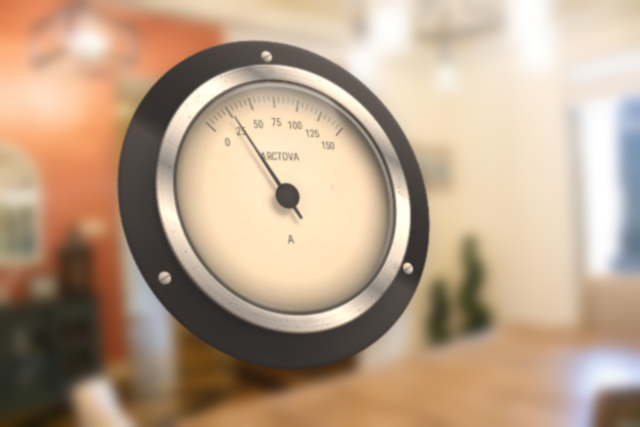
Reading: 25,A
